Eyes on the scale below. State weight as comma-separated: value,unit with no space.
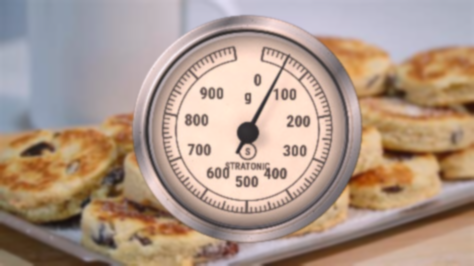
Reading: 50,g
